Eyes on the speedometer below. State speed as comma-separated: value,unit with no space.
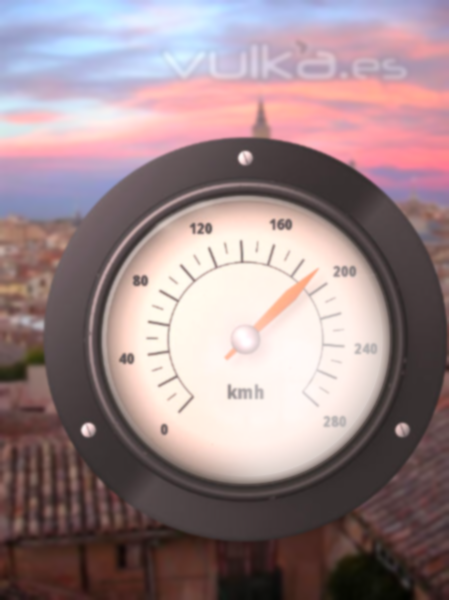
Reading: 190,km/h
